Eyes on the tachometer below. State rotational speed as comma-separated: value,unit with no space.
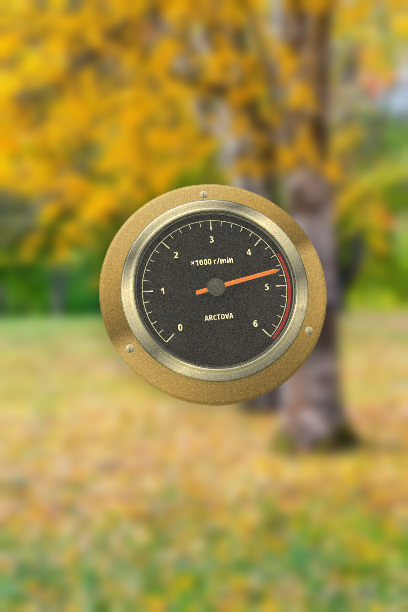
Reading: 4700,rpm
